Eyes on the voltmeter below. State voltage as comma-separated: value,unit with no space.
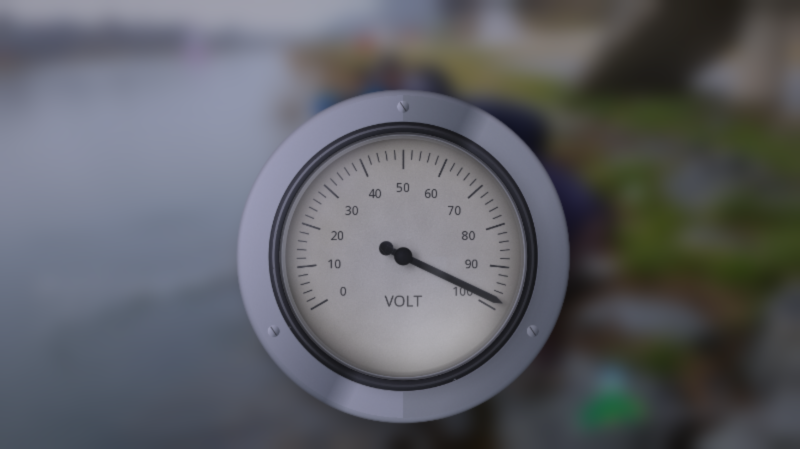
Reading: 98,V
